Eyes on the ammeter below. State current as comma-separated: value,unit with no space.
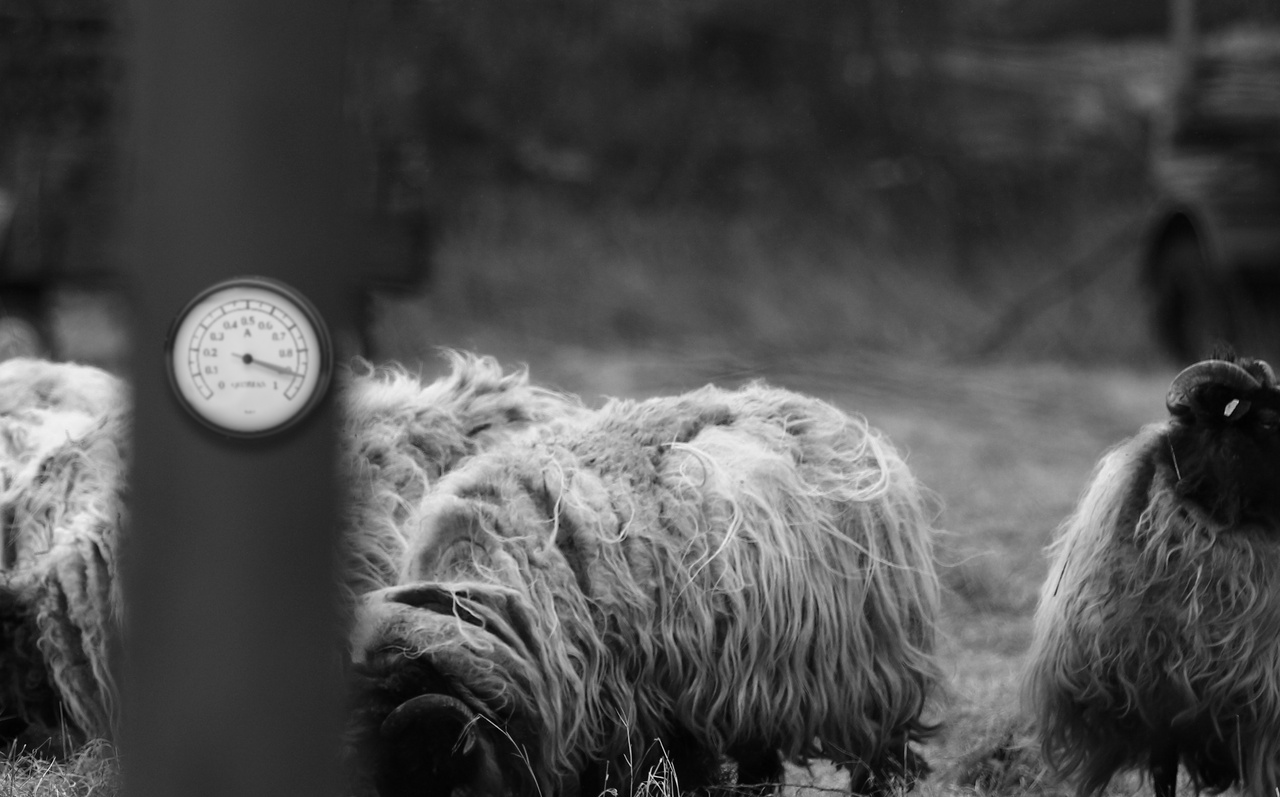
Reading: 0.9,A
